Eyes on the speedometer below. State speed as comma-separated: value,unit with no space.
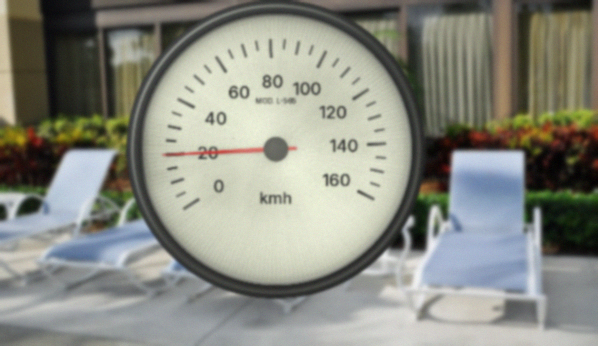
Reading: 20,km/h
